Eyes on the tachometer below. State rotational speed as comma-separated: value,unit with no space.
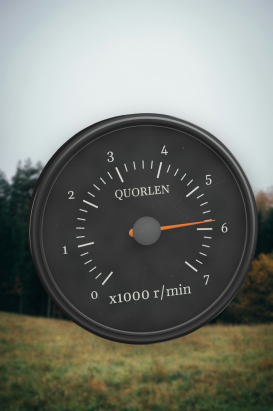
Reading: 5800,rpm
